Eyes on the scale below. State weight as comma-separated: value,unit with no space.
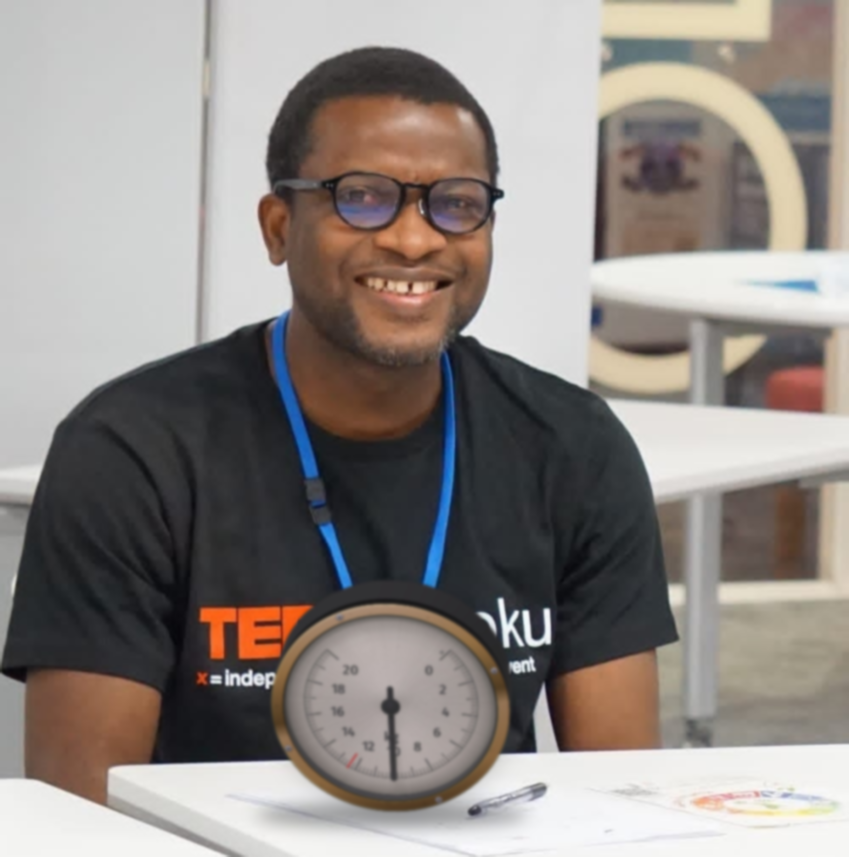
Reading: 10,kg
